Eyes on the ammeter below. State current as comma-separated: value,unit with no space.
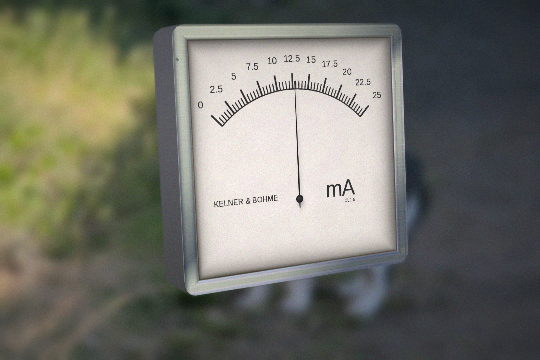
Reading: 12.5,mA
